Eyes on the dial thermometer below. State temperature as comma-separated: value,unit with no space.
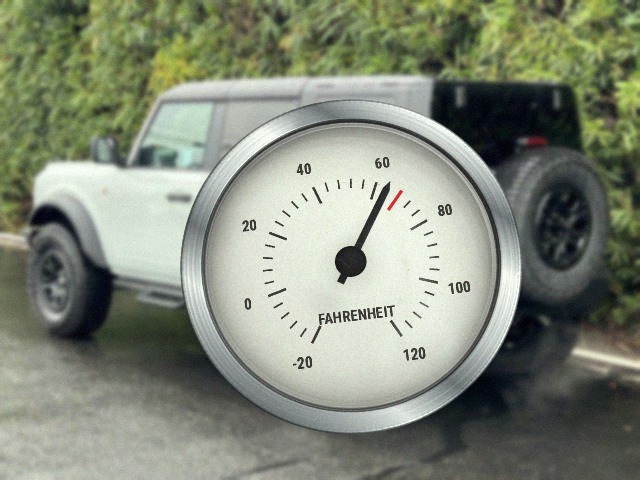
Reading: 64,°F
